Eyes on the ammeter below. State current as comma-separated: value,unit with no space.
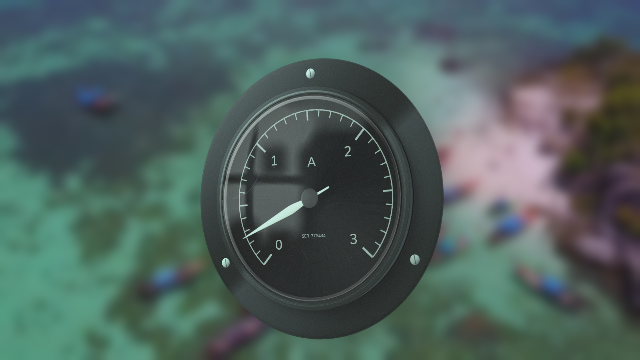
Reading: 0.25,A
